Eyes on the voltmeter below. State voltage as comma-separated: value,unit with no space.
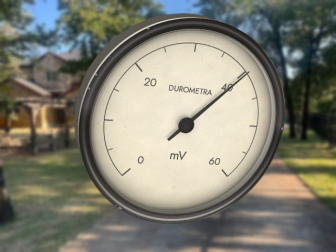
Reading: 40,mV
